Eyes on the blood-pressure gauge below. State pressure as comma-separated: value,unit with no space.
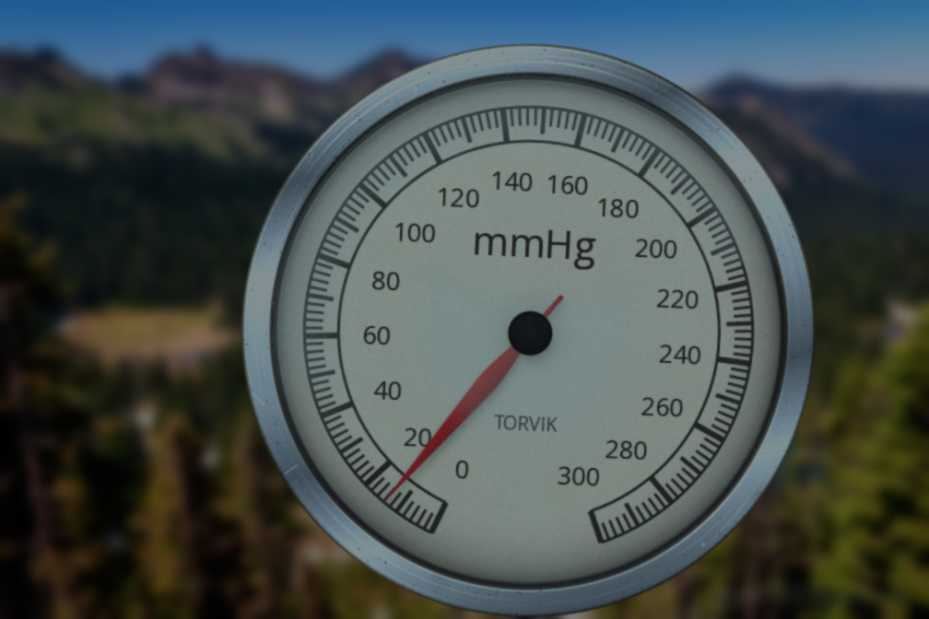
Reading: 14,mmHg
